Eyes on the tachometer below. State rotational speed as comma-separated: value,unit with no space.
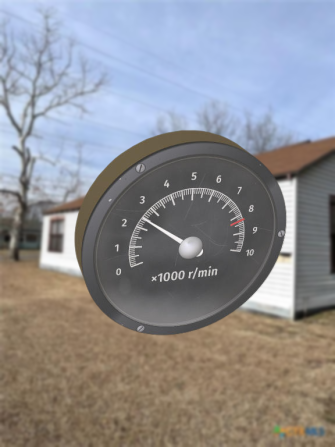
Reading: 2500,rpm
